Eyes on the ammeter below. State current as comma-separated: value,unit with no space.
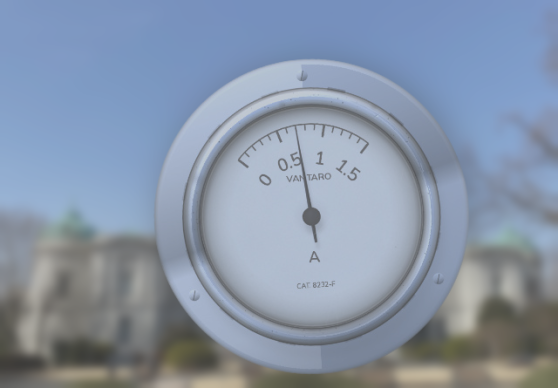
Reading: 0.7,A
